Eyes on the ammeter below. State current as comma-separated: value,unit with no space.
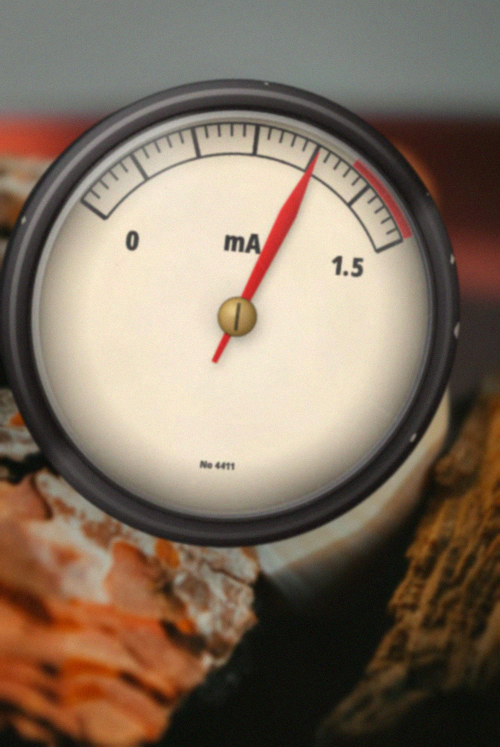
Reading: 1,mA
